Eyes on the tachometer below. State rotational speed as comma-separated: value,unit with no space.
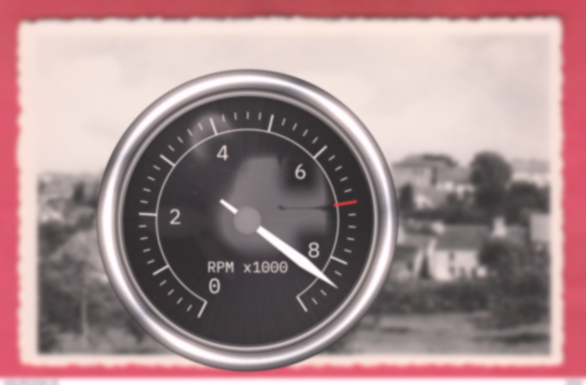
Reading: 8400,rpm
